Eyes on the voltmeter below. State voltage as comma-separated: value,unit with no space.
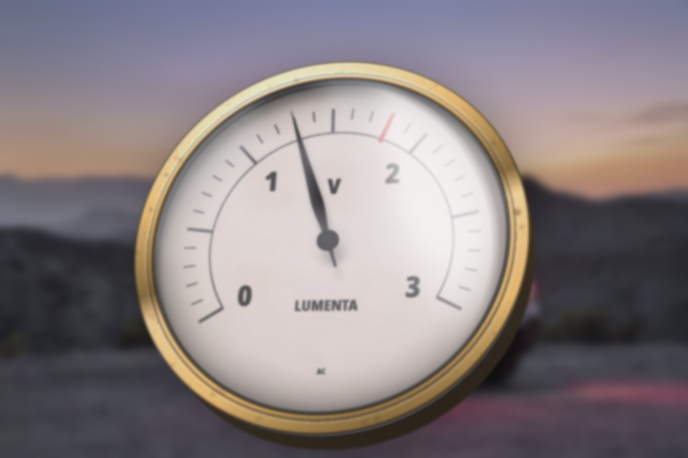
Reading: 1.3,V
